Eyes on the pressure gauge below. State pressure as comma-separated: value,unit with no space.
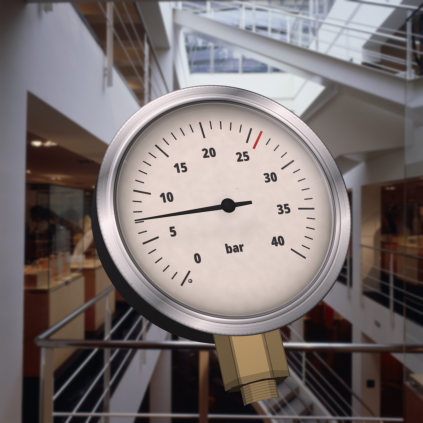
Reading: 7,bar
